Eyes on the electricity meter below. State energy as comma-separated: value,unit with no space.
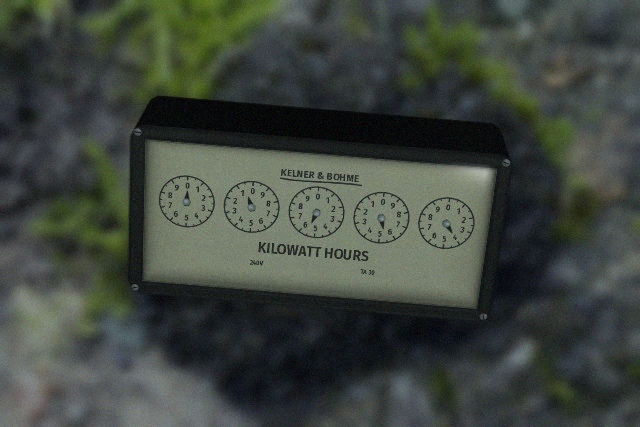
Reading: 554,kWh
